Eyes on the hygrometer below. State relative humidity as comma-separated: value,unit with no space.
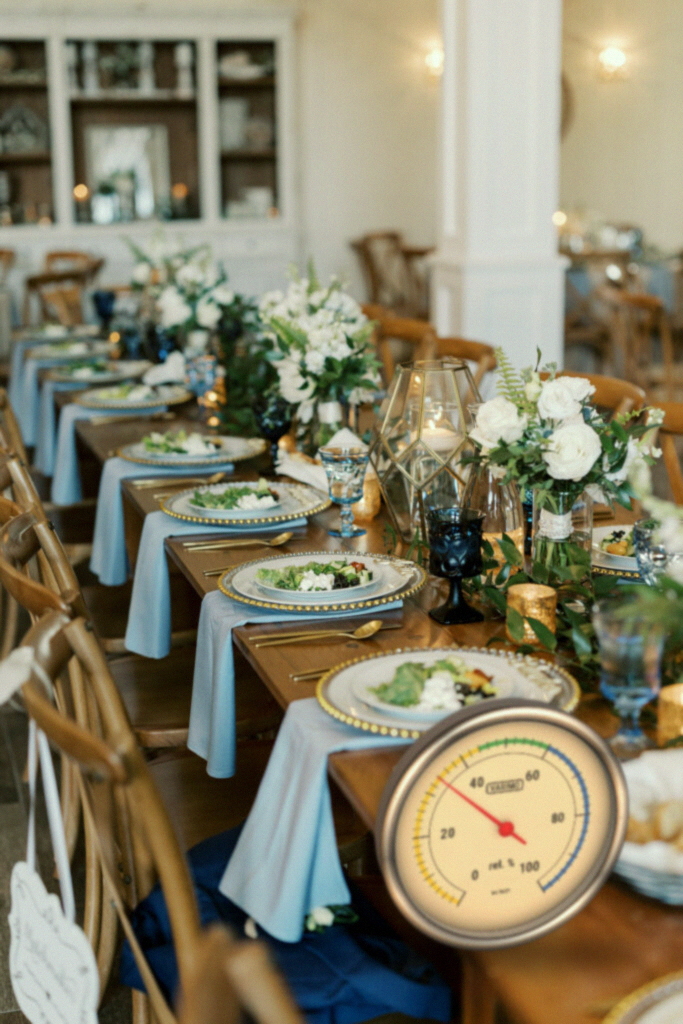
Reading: 34,%
